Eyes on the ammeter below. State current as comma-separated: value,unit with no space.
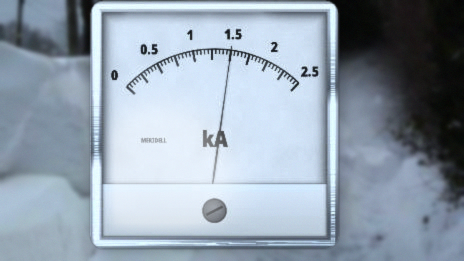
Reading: 1.5,kA
